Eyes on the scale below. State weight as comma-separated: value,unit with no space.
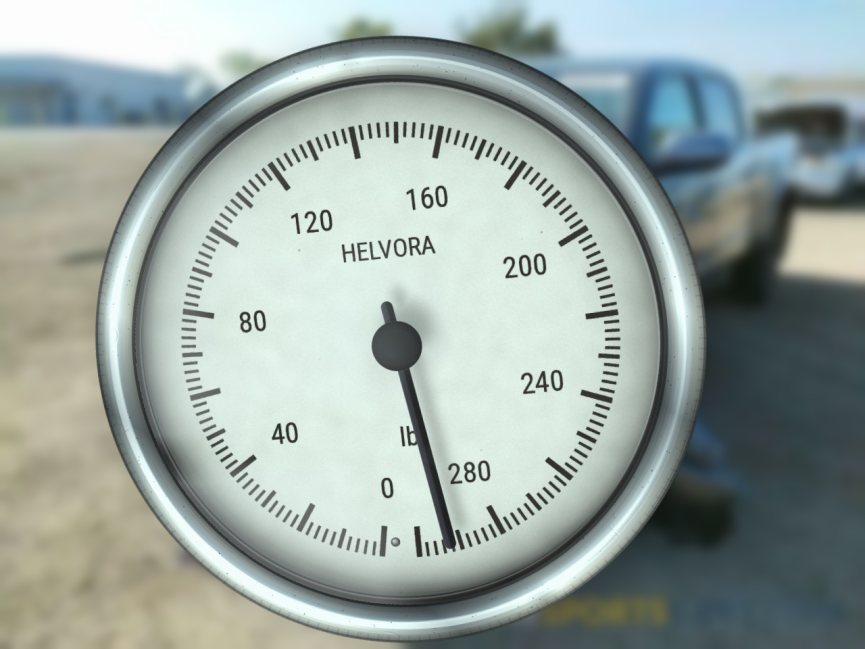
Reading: 292,lb
